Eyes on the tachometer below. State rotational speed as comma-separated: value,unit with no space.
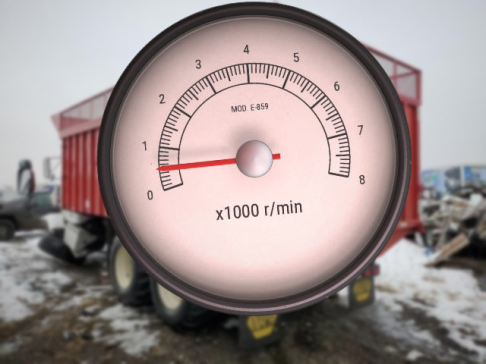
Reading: 500,rpm
